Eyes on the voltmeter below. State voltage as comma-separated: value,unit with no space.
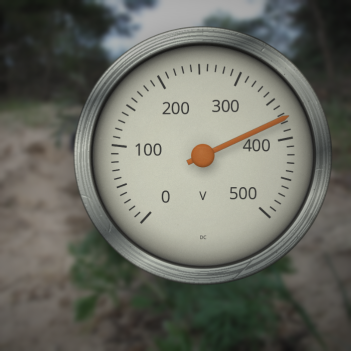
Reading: 375,V
